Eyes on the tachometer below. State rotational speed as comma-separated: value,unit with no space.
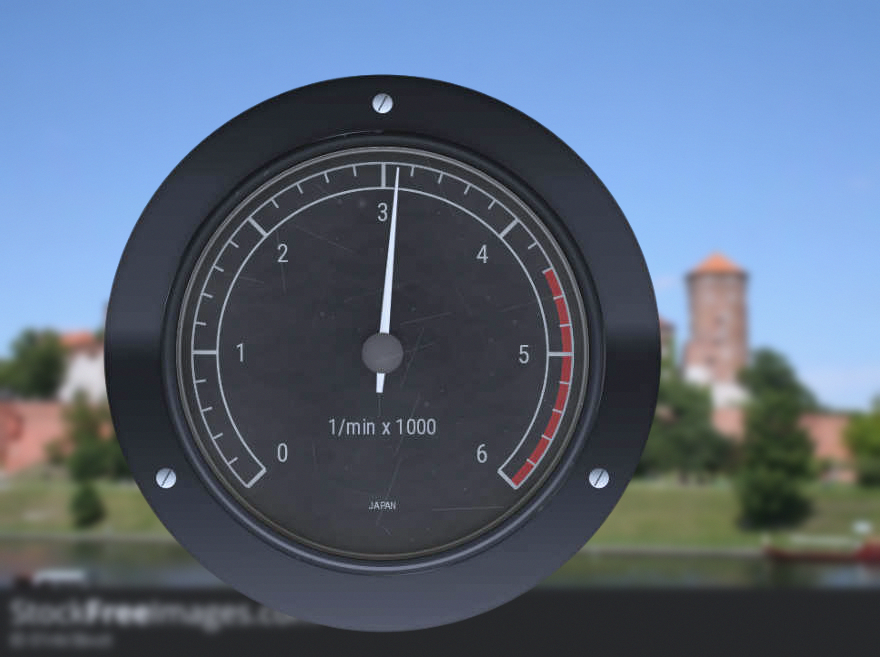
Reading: 3100,rpm
